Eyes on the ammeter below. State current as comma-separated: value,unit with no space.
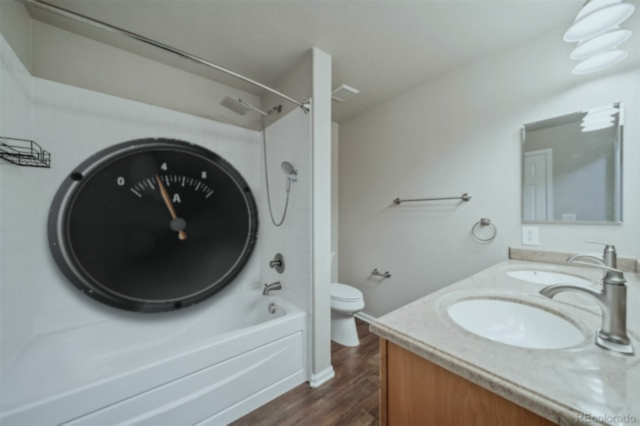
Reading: 3,A
